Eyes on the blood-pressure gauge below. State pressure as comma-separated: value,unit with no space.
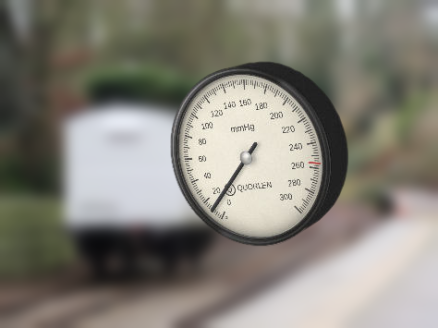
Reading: 10,mmHg
